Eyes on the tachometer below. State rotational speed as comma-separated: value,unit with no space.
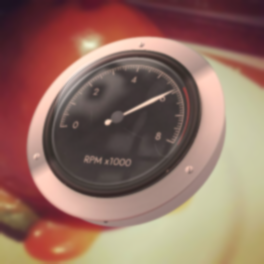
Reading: 6000,rpm
